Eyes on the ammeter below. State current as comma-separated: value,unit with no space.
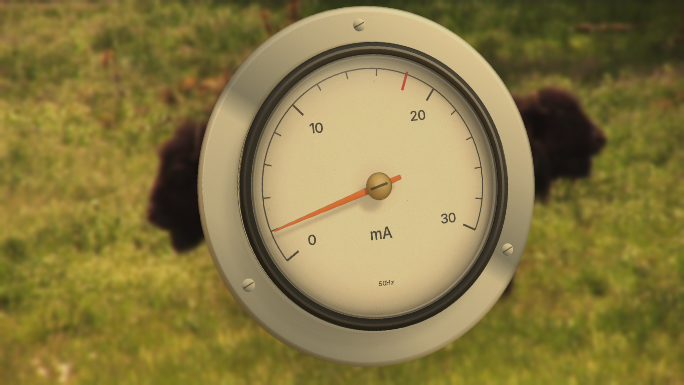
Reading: 2,mA
